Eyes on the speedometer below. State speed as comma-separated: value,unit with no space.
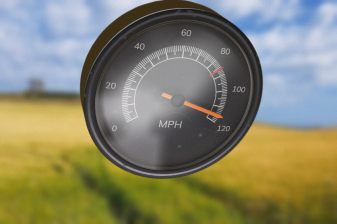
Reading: 115,mph
